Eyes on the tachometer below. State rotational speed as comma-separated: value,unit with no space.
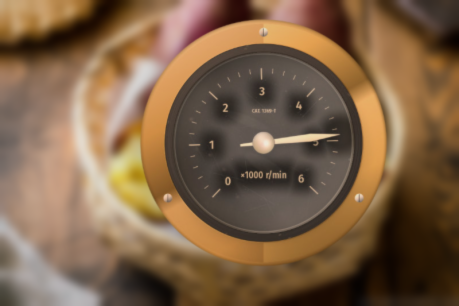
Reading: 4900,rpm
